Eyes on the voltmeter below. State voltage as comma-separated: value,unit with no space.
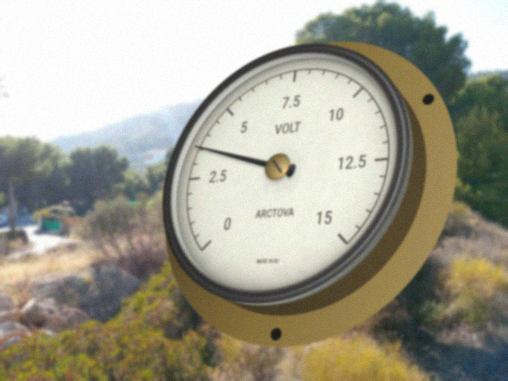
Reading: 3.5,V
